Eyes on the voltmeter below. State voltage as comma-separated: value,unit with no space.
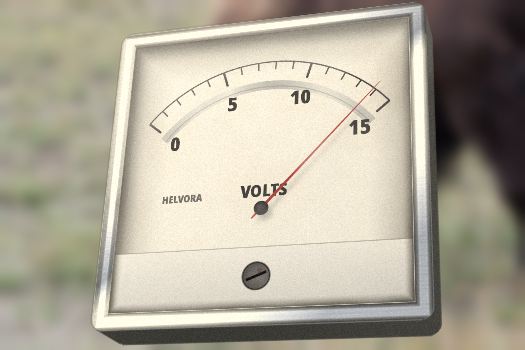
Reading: 14,V
